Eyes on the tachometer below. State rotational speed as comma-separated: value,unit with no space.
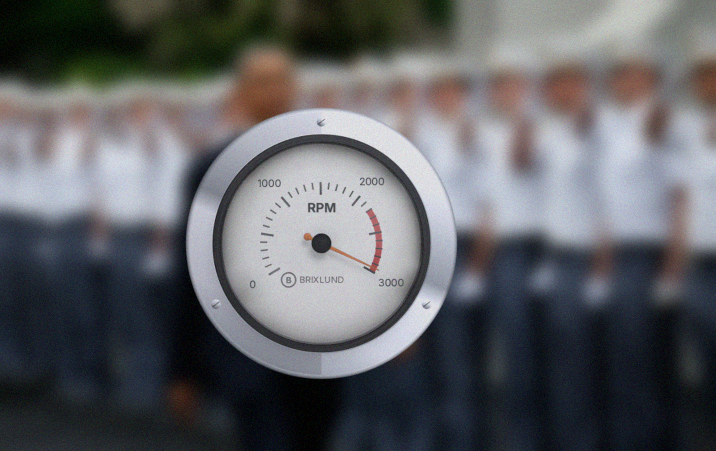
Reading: 2950,rpm
